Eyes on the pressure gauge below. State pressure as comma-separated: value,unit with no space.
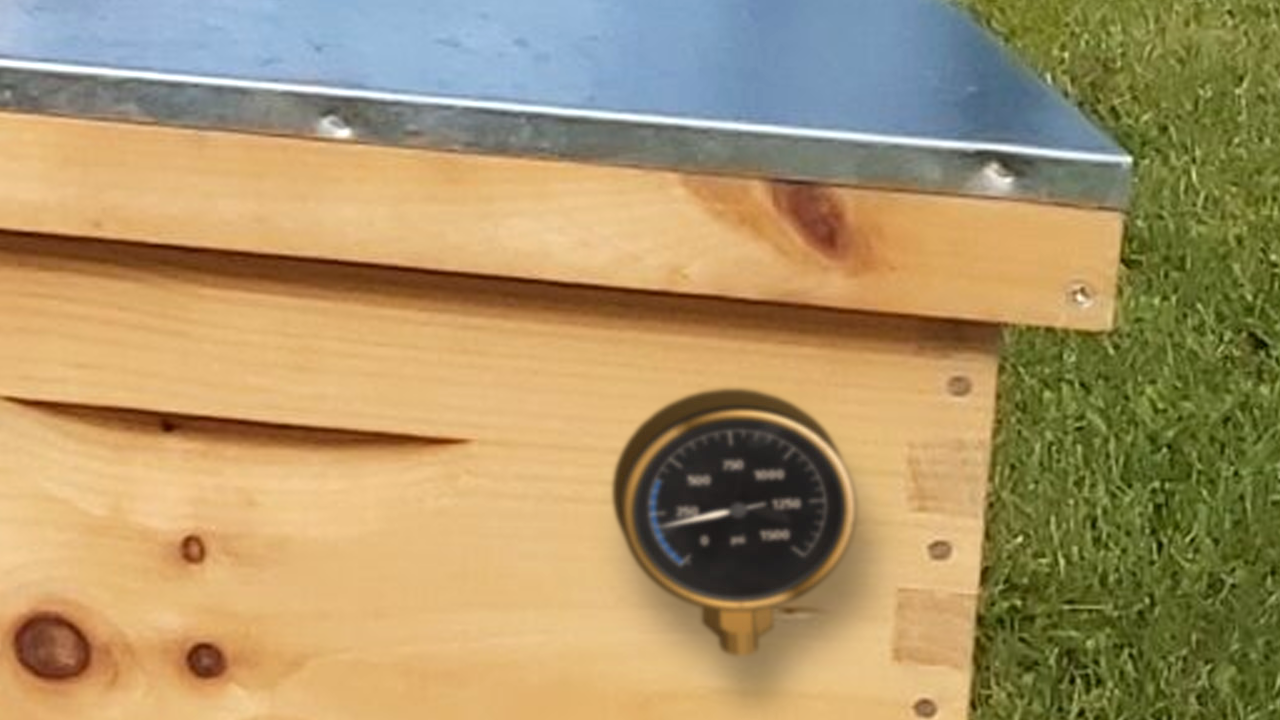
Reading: 200,psi
